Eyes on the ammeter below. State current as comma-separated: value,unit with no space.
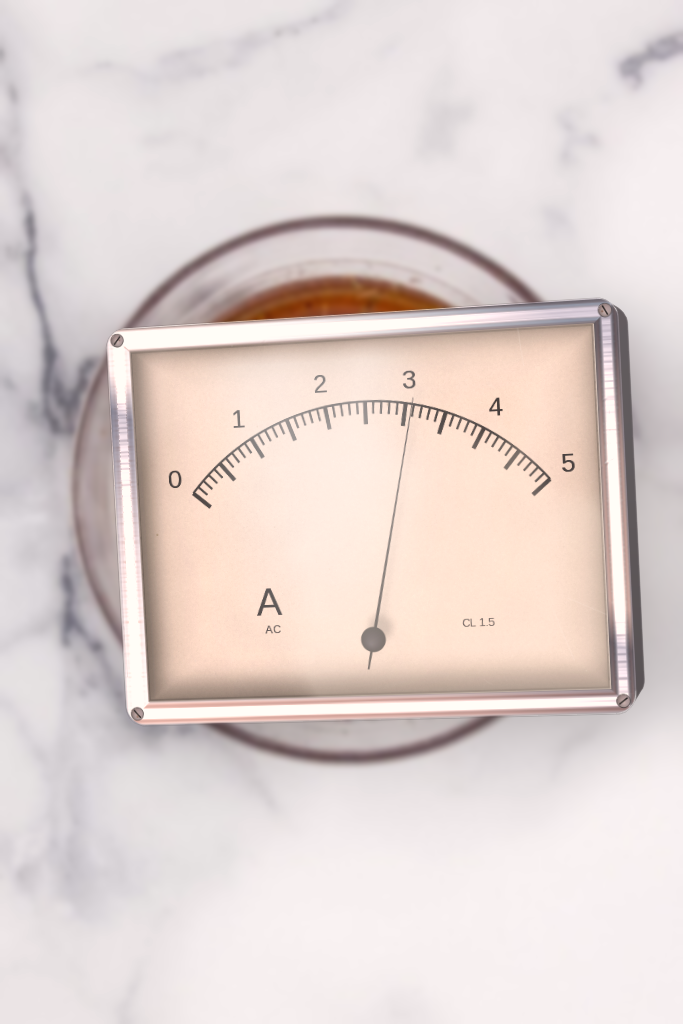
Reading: 3.1,A
